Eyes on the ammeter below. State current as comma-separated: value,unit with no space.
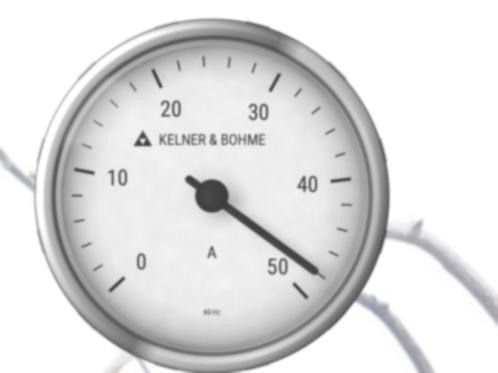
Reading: 48,A
